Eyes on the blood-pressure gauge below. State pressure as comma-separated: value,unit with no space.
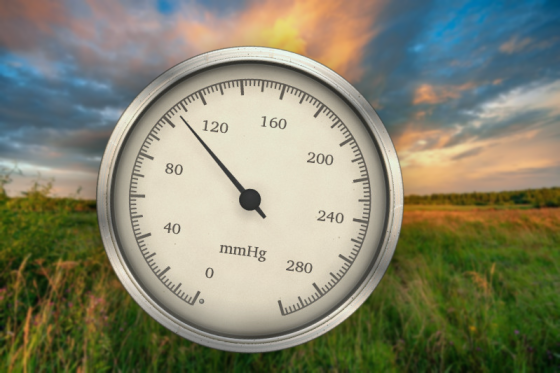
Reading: 106,mmHg
